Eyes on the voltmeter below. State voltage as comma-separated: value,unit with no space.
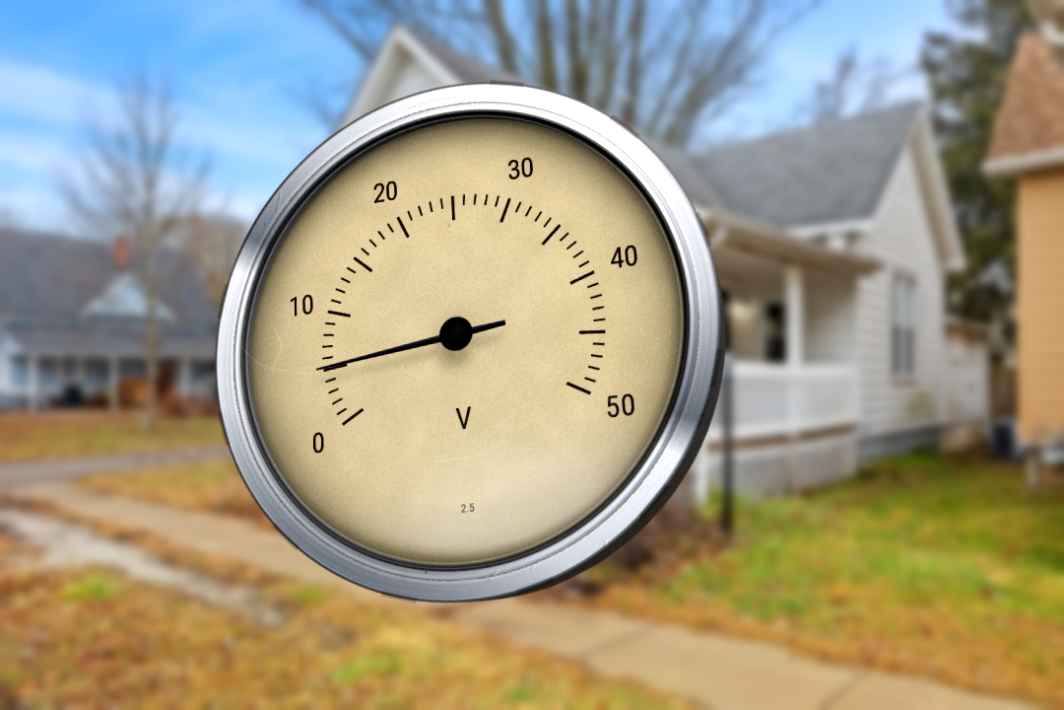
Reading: 5,V
